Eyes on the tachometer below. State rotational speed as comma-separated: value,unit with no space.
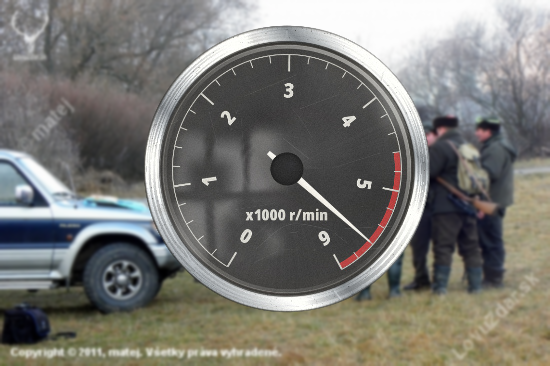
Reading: 5600,rpm
